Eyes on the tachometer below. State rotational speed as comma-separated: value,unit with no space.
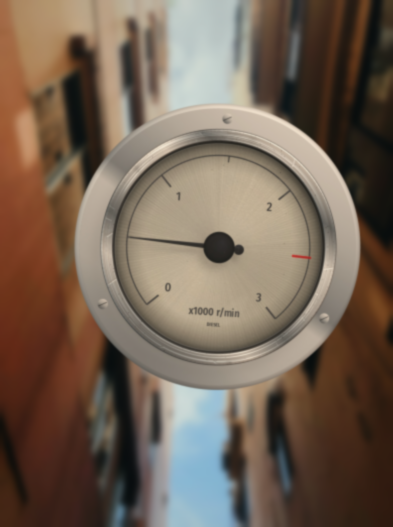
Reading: 500,rpm
